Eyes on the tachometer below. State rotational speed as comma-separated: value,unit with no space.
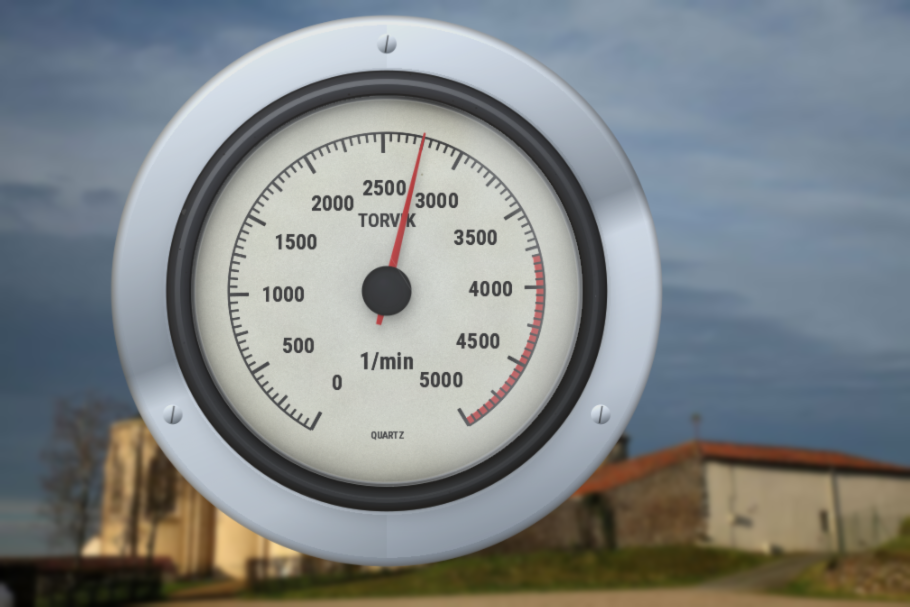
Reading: 2750,rpm
